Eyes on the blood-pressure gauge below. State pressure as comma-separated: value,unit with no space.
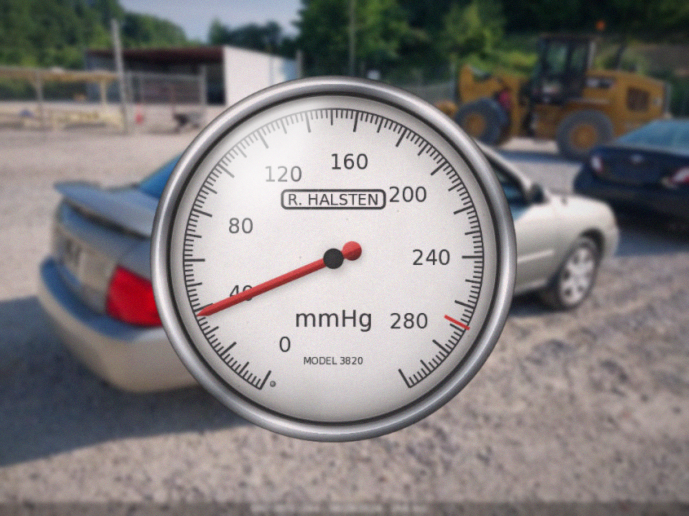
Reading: 38,mmHg
